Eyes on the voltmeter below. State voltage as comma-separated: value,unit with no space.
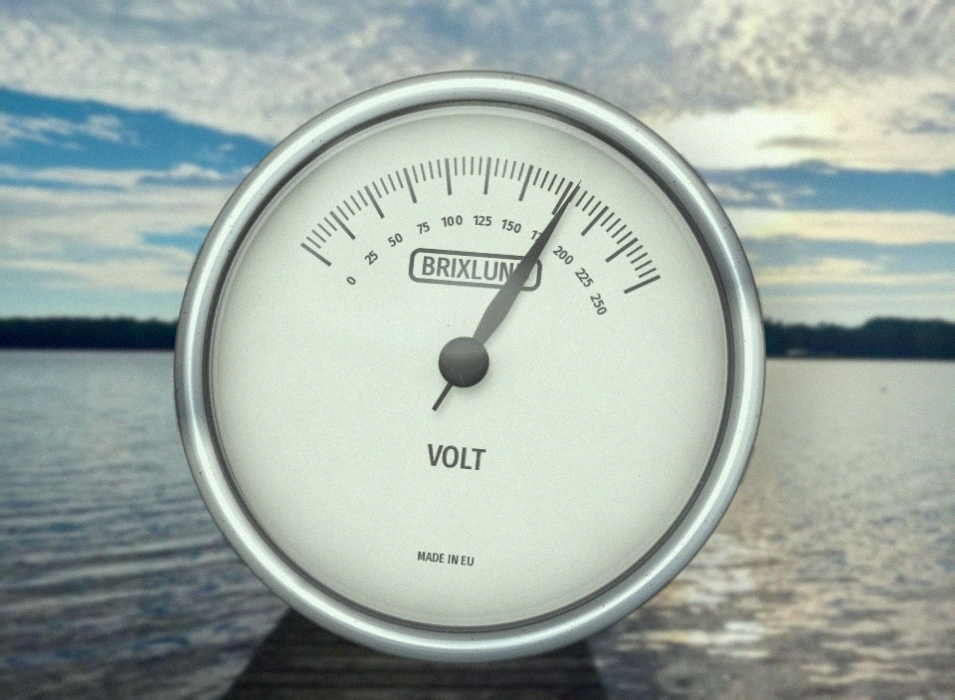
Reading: 180,V
